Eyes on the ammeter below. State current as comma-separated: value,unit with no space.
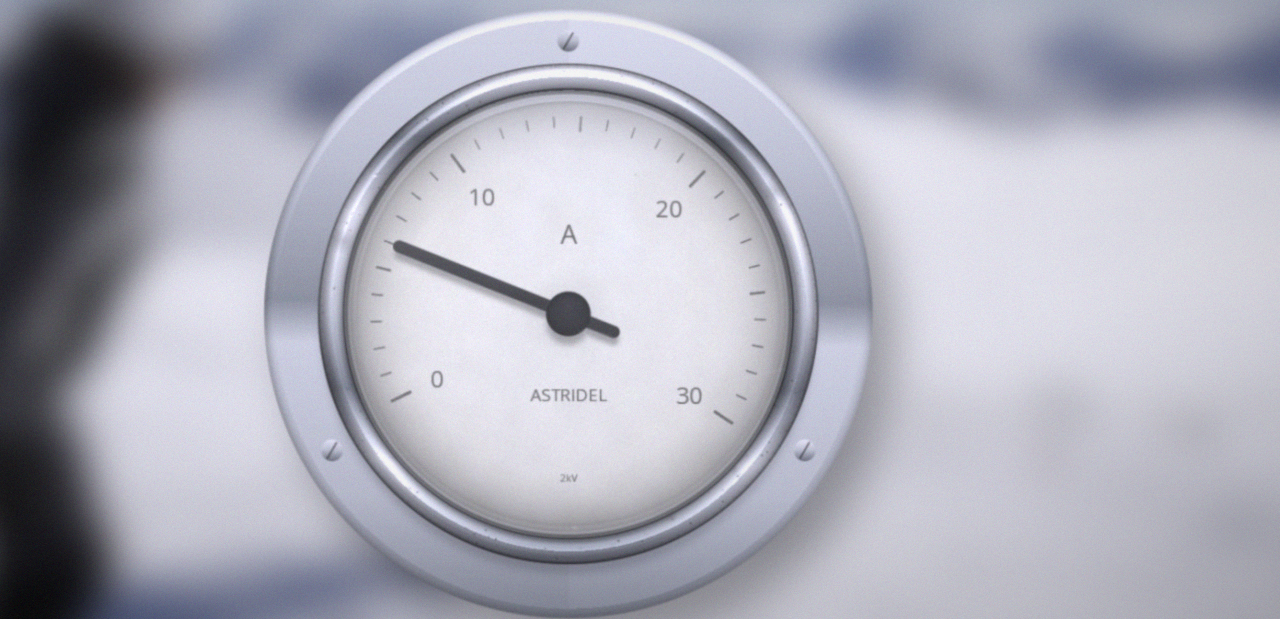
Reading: 6,A
